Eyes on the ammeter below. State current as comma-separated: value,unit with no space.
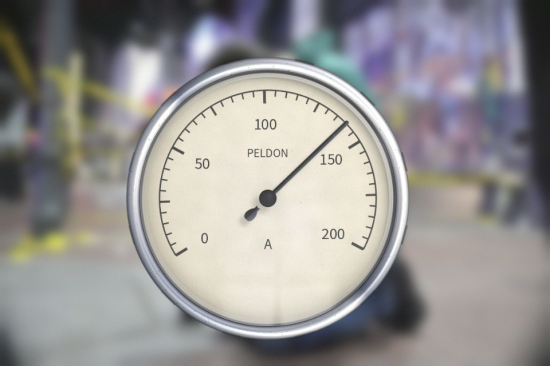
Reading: 140,A
